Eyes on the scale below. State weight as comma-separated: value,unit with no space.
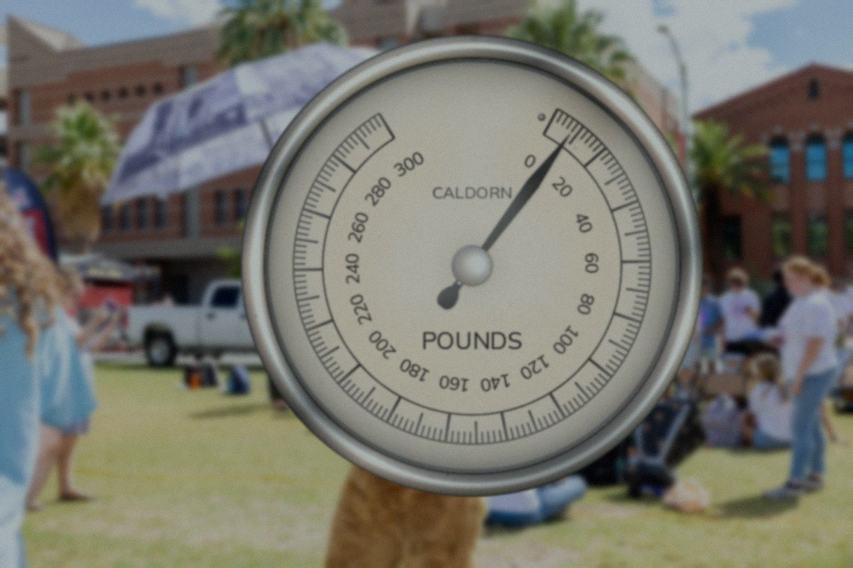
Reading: 8,lb
